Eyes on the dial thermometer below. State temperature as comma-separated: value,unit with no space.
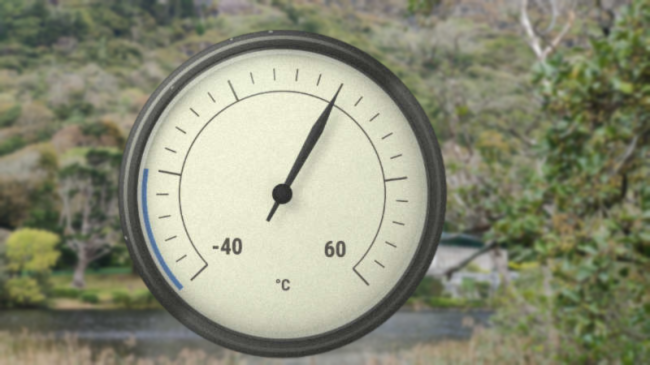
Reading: 20,°C
